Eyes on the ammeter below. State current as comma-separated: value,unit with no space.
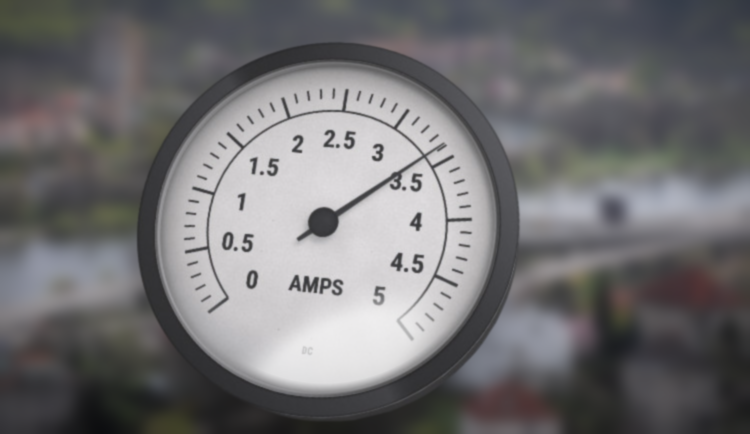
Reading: 3.4,A
